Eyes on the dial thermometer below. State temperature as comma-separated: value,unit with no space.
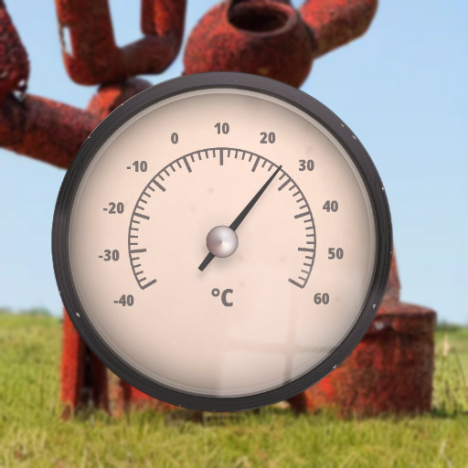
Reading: 26,°C
